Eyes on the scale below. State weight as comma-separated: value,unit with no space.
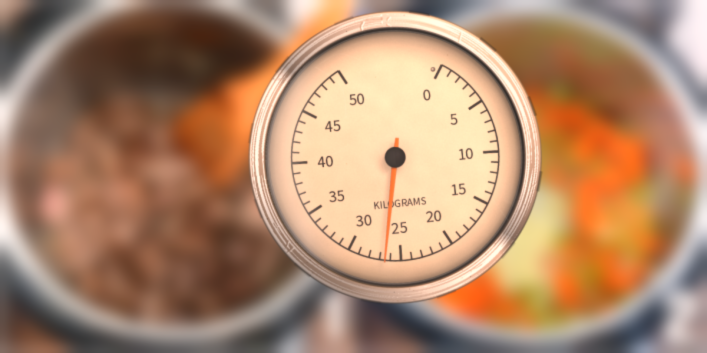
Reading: 26.5,kg
